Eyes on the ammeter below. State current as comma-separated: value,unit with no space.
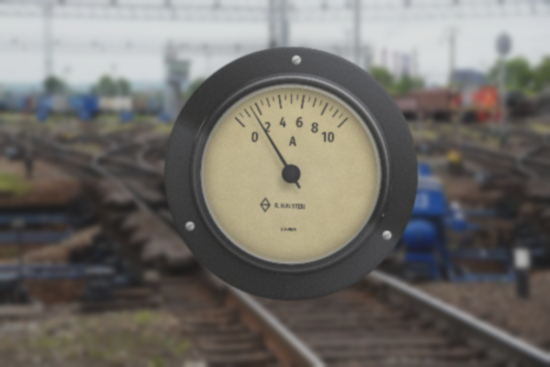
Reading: 1.5,A
